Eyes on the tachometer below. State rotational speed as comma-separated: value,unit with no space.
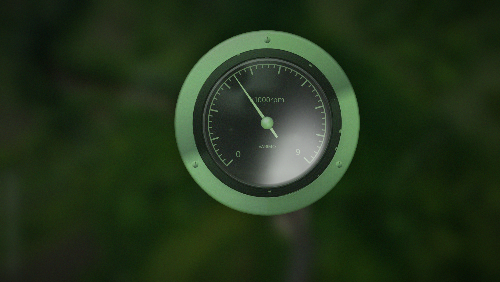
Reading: 3400,rpm
